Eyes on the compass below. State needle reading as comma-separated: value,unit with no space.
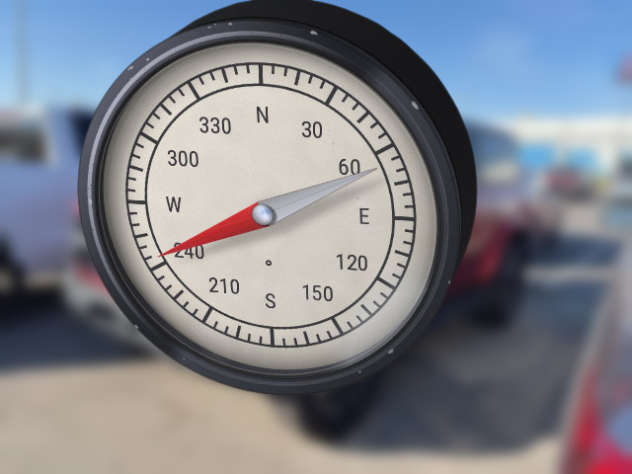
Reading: 245,°
